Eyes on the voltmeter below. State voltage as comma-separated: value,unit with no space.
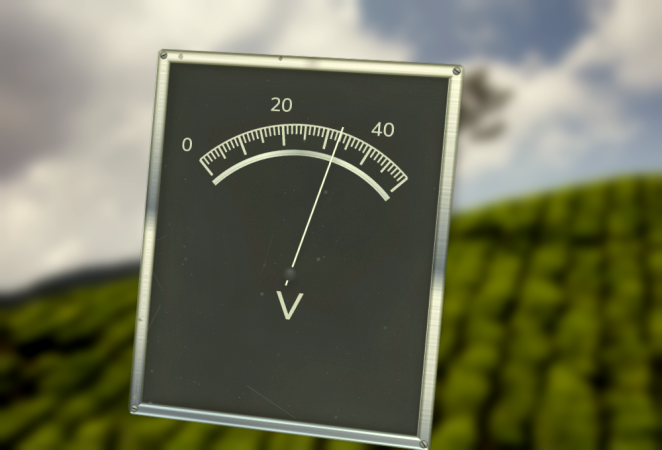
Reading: 33,V
